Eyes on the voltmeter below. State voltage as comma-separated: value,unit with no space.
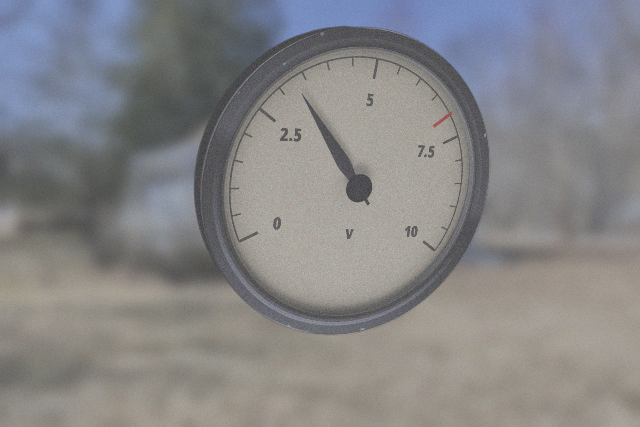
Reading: 3.25,V
